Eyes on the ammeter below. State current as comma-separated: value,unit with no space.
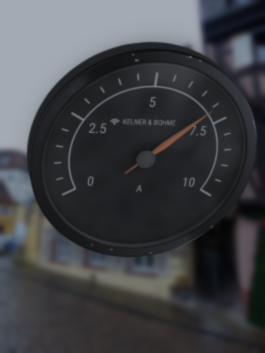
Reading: 7,A
